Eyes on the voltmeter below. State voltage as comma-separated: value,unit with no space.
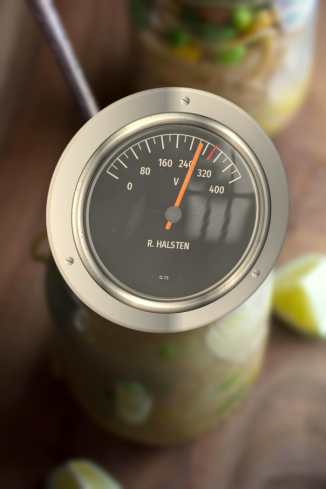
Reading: 260,V
